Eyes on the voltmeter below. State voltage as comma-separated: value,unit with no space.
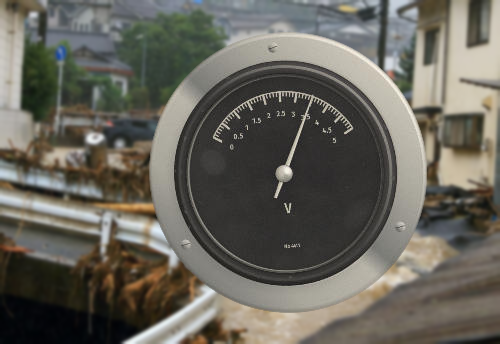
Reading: 3.5,V
